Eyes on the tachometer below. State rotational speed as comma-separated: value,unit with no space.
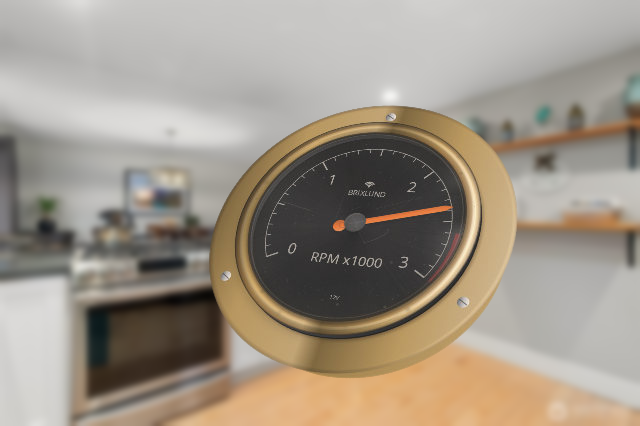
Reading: 2400,rpm
